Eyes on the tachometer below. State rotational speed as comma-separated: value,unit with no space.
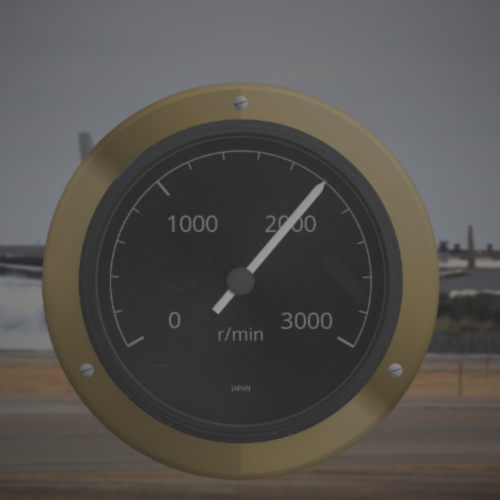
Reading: 2000,rpm
